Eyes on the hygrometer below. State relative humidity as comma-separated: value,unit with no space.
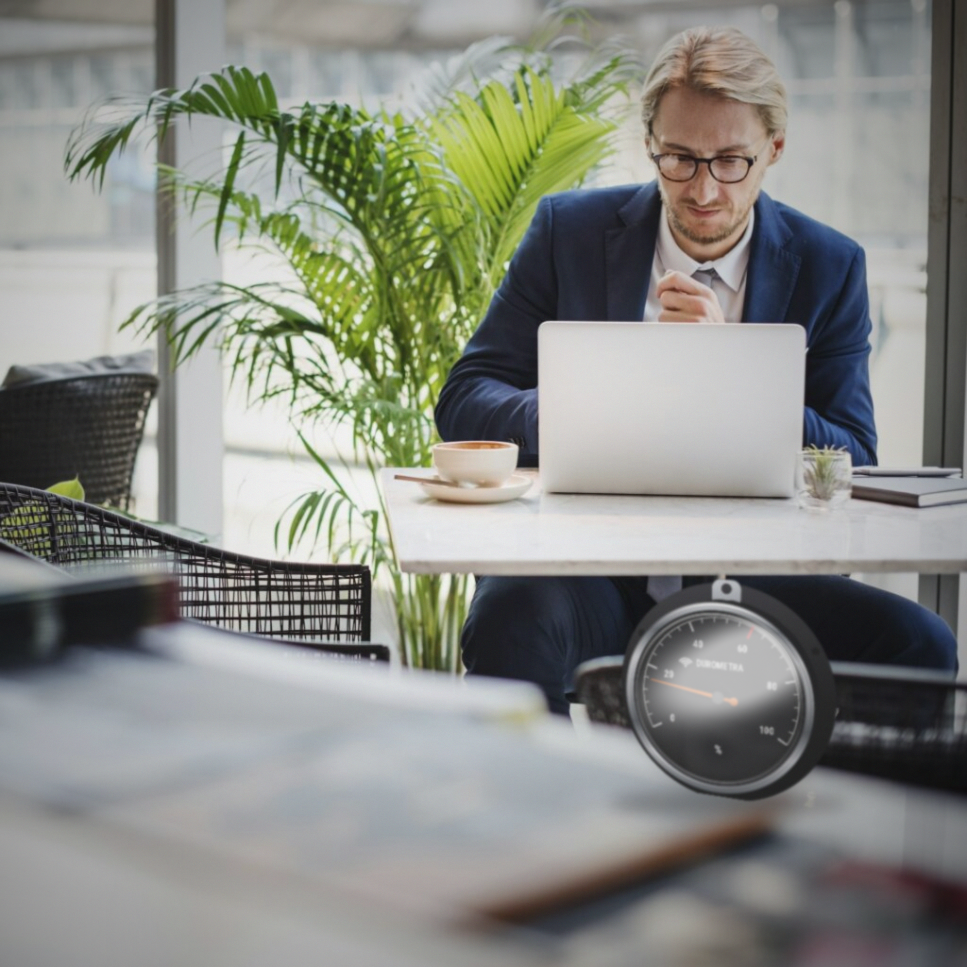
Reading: 16,%
